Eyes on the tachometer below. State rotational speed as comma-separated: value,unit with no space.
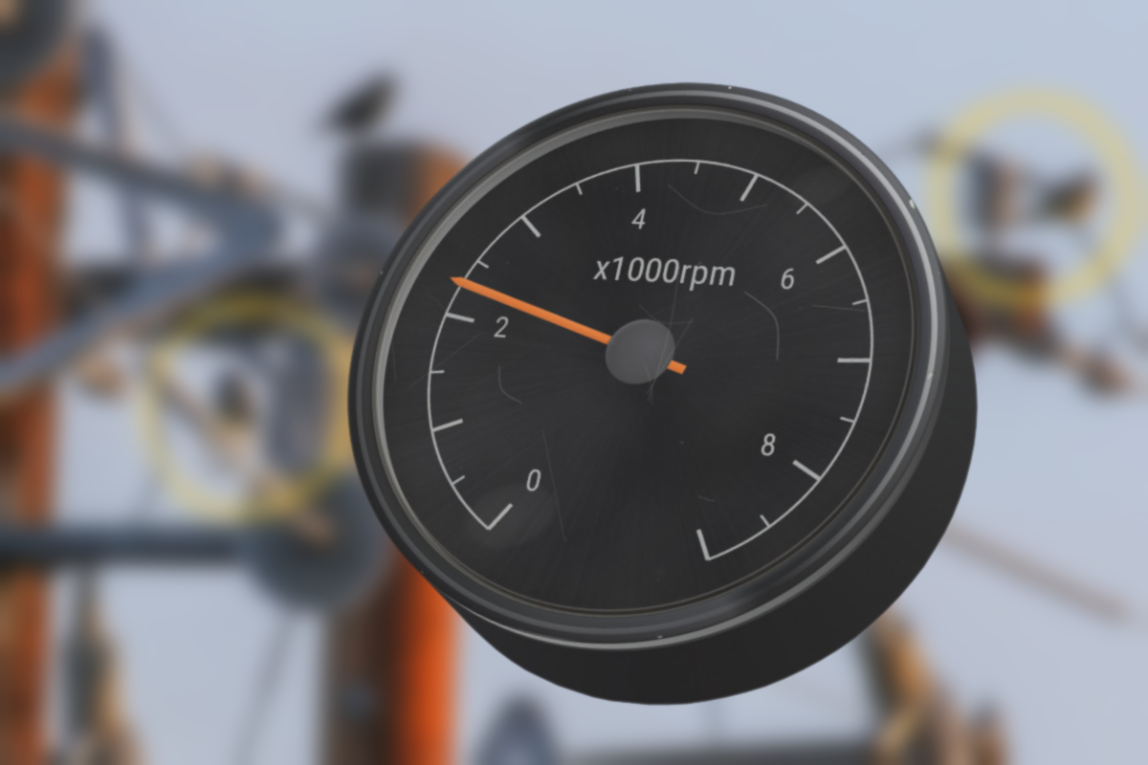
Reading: 2250,rpm
